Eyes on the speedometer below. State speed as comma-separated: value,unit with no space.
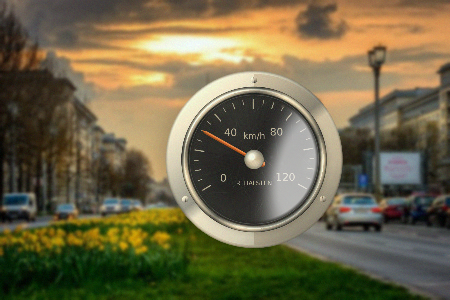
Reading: 30,km/h
